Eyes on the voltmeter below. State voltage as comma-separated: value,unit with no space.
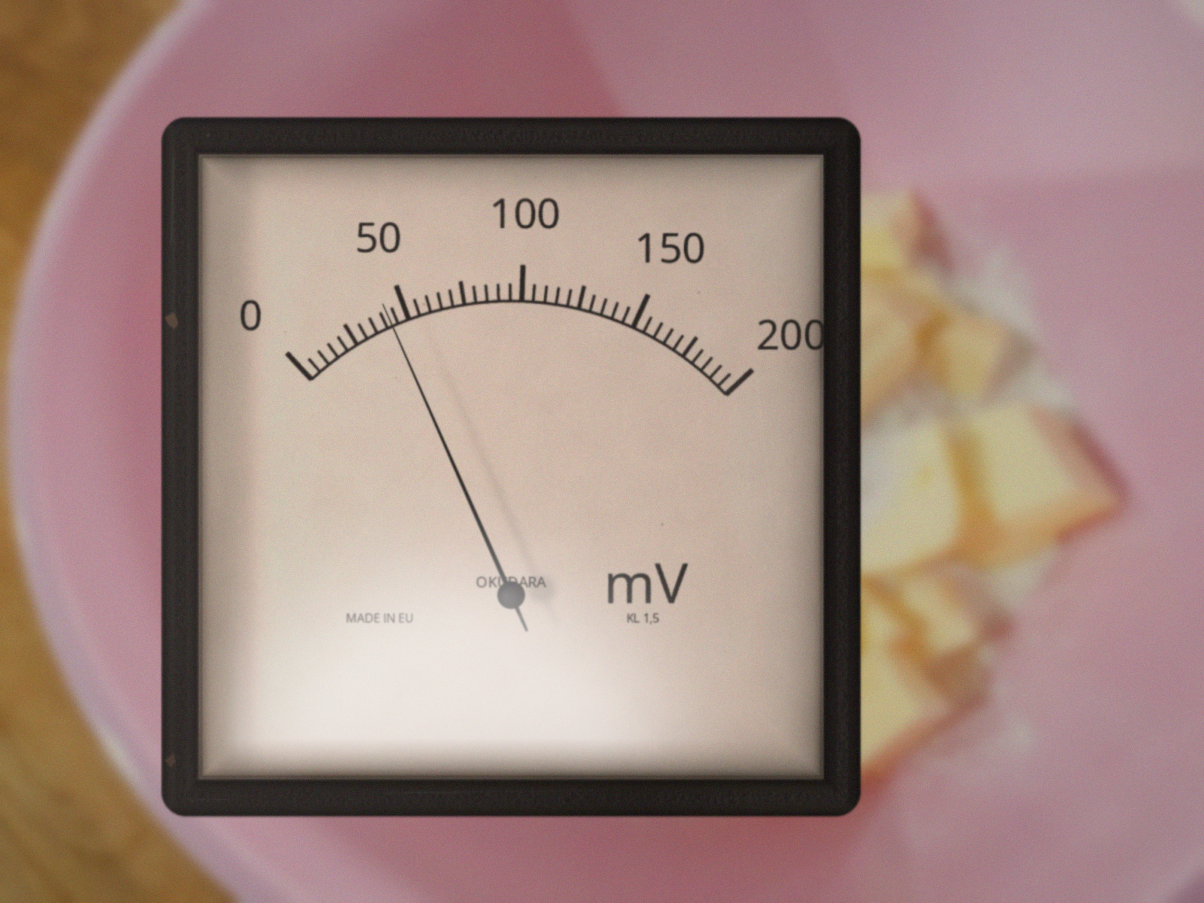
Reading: 42.5,mV
